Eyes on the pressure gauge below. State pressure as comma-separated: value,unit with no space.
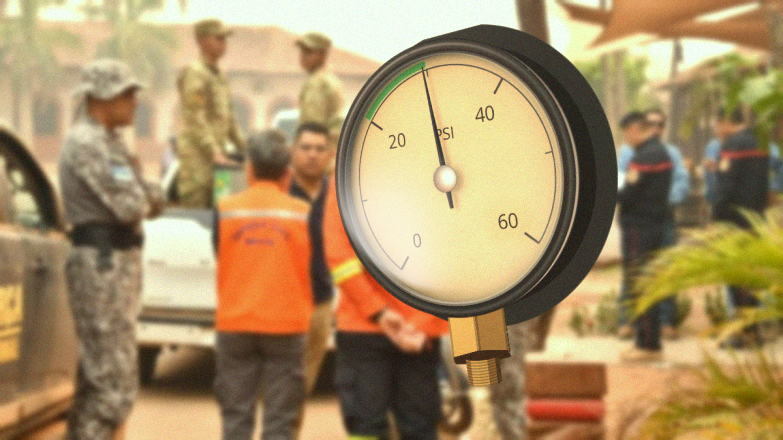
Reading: 30,psi
